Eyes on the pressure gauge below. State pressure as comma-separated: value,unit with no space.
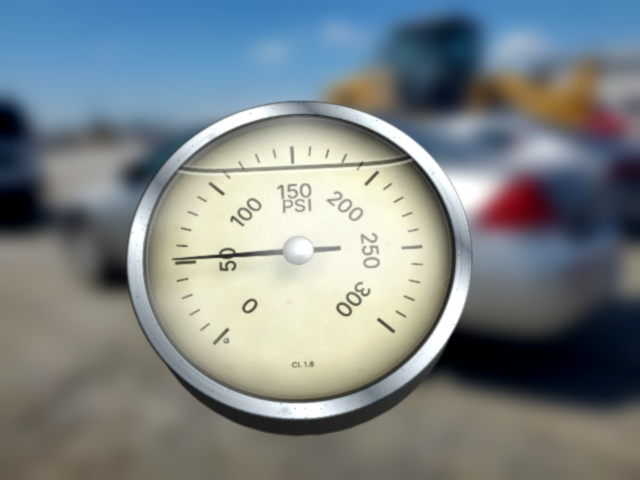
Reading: 50,psi
